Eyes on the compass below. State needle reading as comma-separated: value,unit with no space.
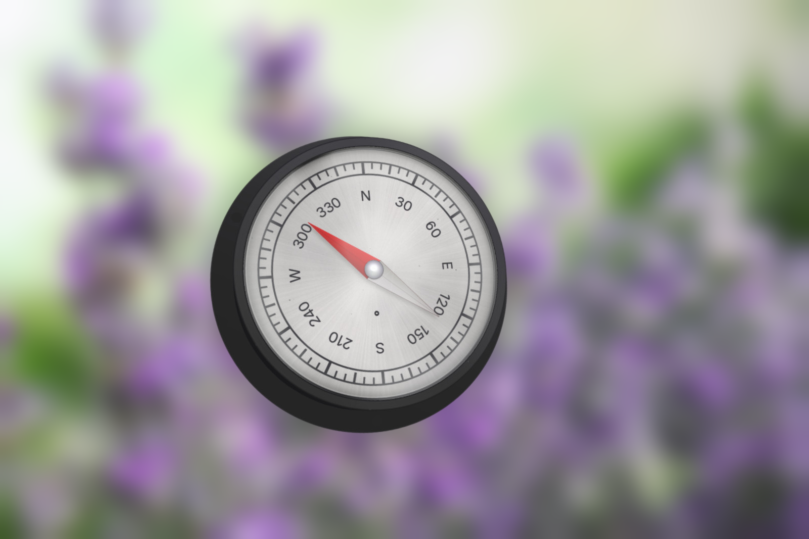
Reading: 310,°
